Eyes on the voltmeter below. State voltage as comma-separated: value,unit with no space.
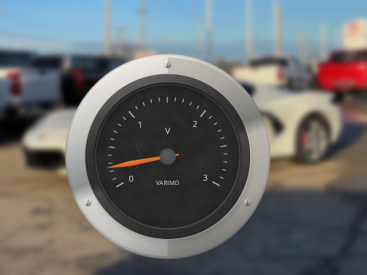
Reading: 0.25,V
